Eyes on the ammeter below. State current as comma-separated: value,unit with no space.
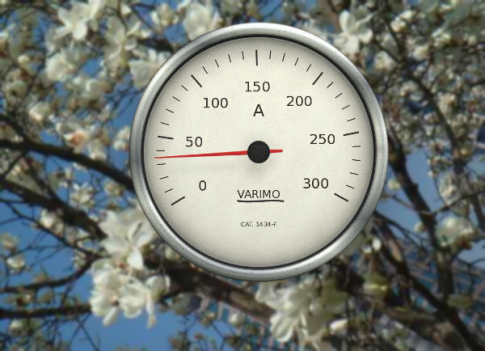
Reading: 35,A
